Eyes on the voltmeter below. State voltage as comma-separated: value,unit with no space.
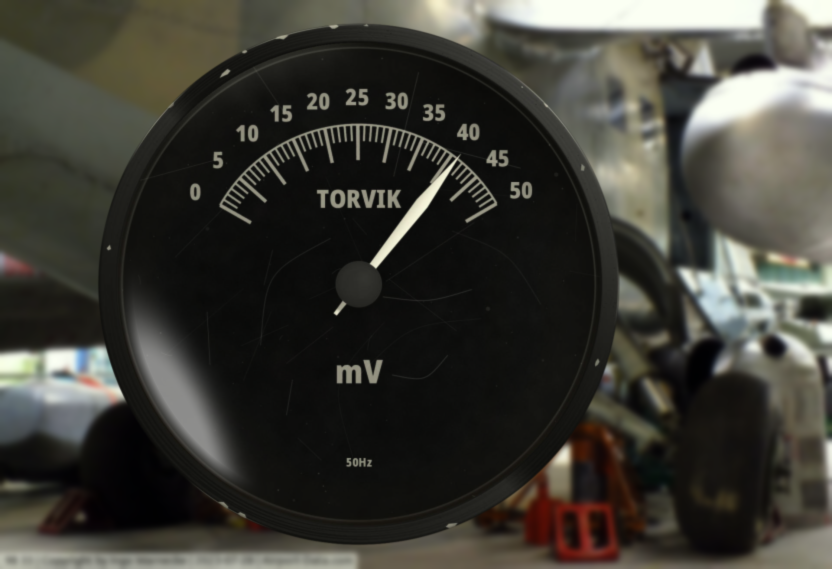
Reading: 41,mV
